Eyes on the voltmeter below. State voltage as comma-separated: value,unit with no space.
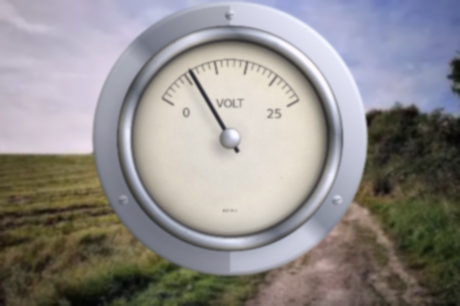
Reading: 6,V
